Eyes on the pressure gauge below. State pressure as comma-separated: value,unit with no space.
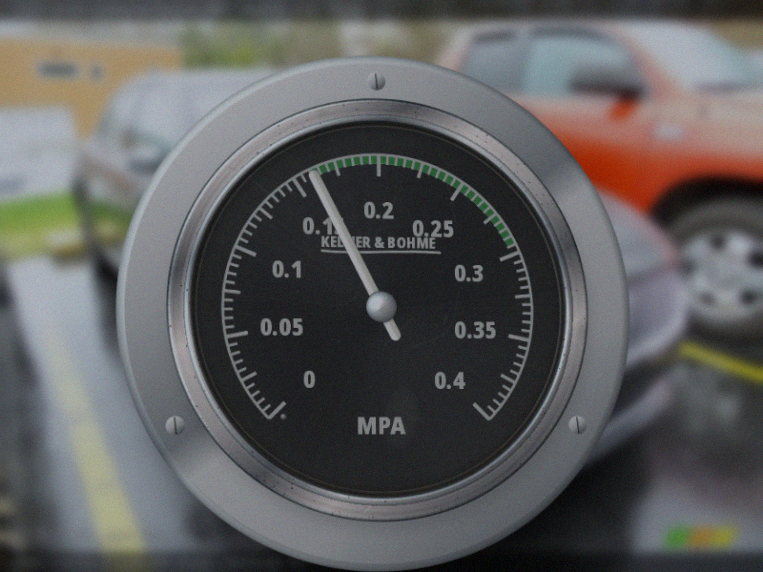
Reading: 0.16,MPa
